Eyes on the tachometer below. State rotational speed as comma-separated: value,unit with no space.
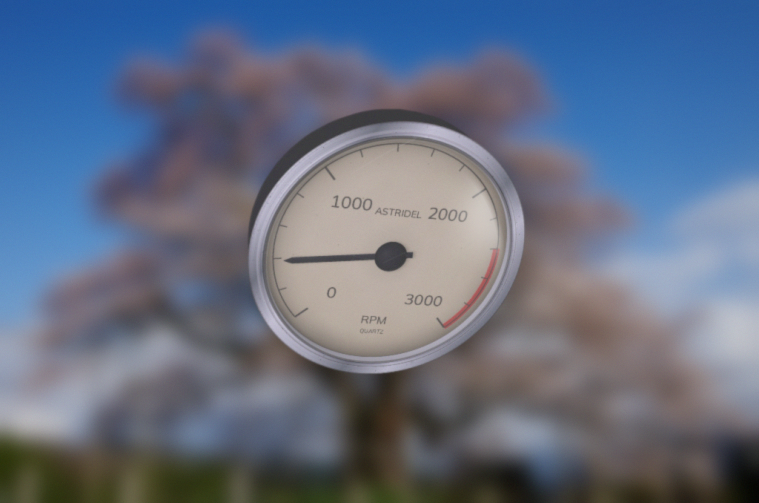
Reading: 400,rpm
